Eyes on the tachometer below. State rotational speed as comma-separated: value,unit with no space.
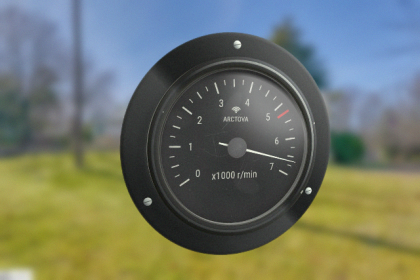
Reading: 6625,rpm
